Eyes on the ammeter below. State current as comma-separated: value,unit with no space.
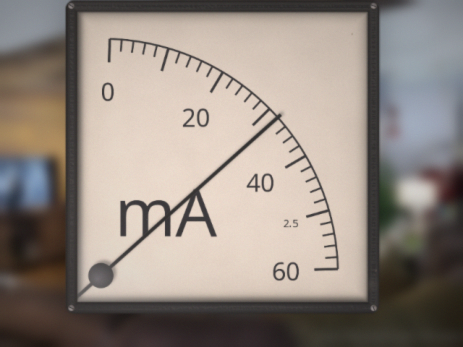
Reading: 32,mA
